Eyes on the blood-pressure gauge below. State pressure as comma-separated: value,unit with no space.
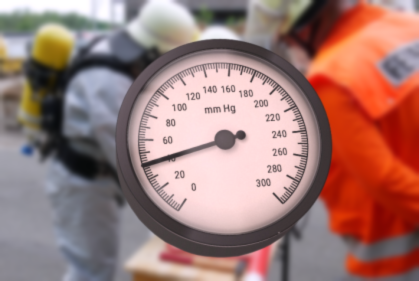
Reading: 40,mmHg
